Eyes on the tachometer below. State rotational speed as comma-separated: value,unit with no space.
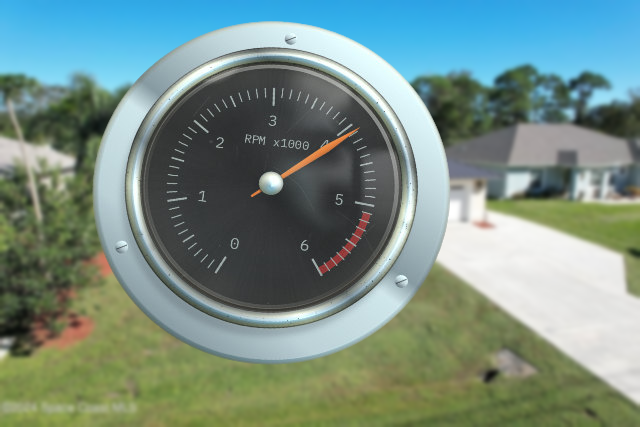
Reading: 4100,rpm
